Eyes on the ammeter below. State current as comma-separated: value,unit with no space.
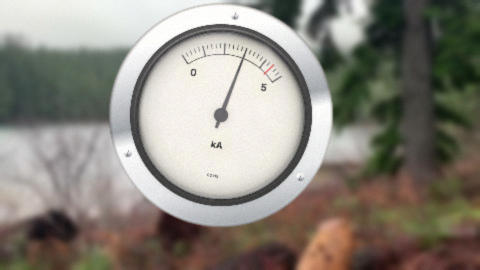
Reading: 3,kA
